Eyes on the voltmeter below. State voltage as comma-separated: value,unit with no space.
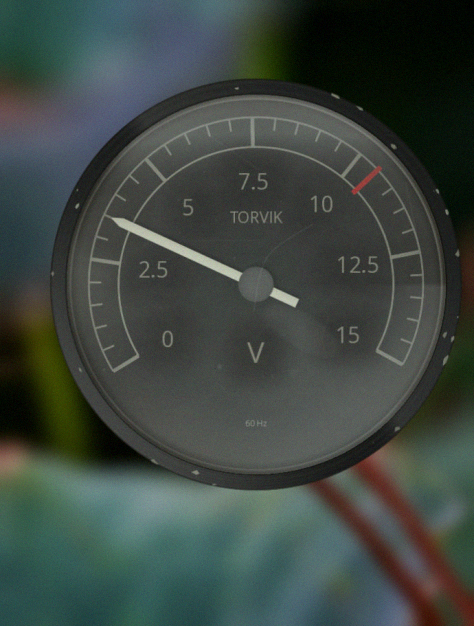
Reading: 3.5,V
